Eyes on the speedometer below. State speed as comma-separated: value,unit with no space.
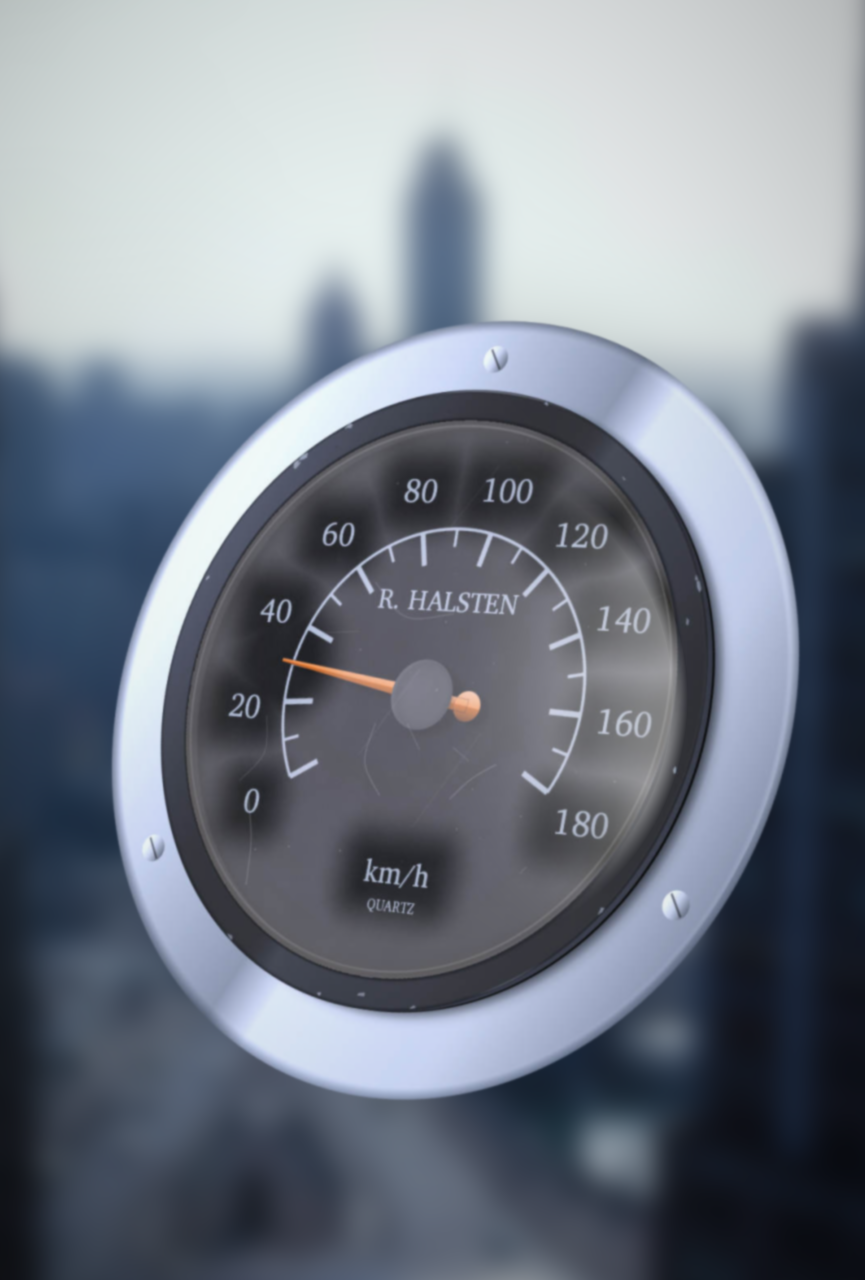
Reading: 30,km/h
